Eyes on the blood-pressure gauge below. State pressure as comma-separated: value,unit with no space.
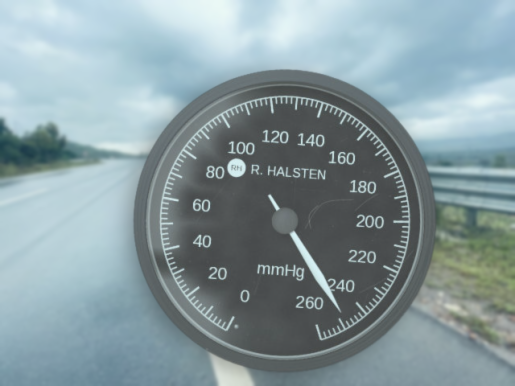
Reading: 248,mmHg
